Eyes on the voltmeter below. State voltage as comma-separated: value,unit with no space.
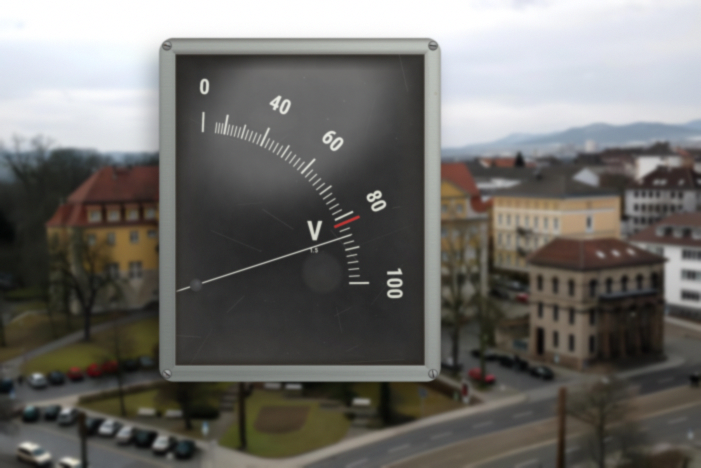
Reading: 86,V
